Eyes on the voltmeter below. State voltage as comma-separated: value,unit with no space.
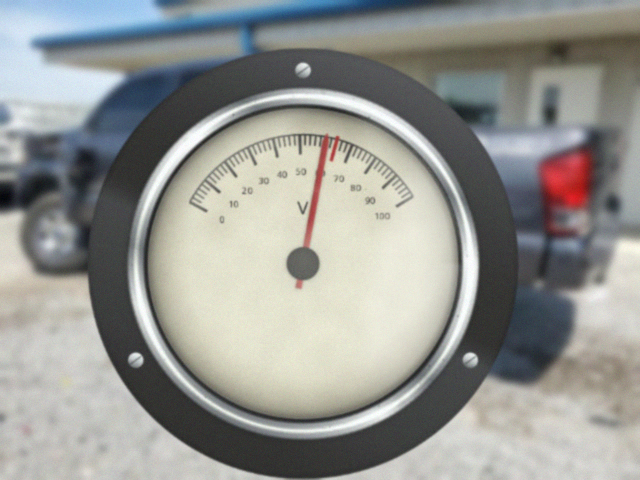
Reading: 60,V
